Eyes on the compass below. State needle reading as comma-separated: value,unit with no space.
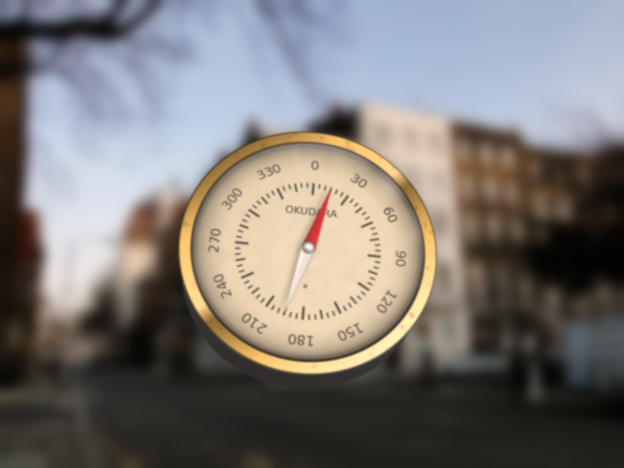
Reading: 15,°
